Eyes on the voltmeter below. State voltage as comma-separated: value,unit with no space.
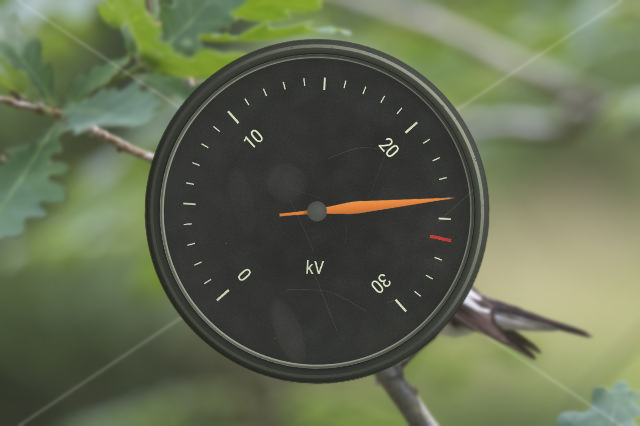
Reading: 24,kV
